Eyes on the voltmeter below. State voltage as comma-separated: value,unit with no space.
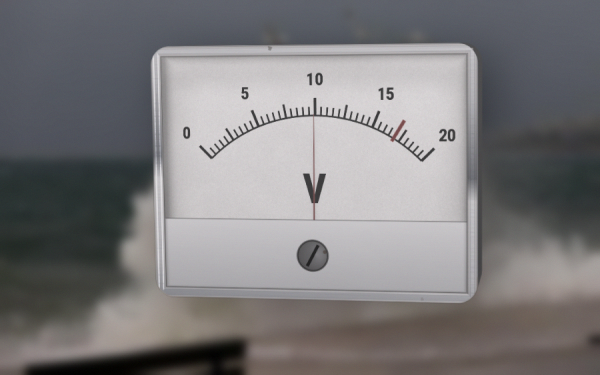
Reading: 10,V
